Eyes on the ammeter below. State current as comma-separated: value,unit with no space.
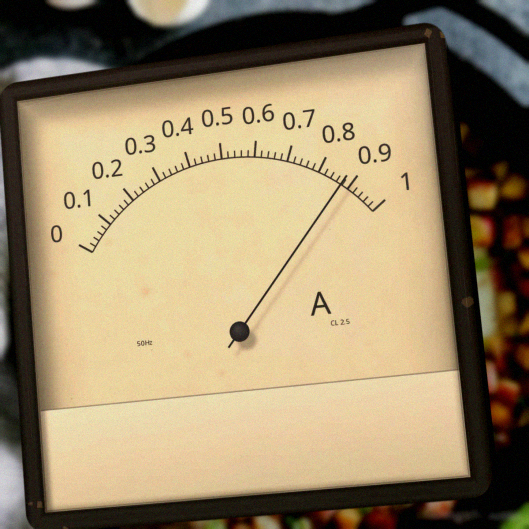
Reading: 0.88,A
